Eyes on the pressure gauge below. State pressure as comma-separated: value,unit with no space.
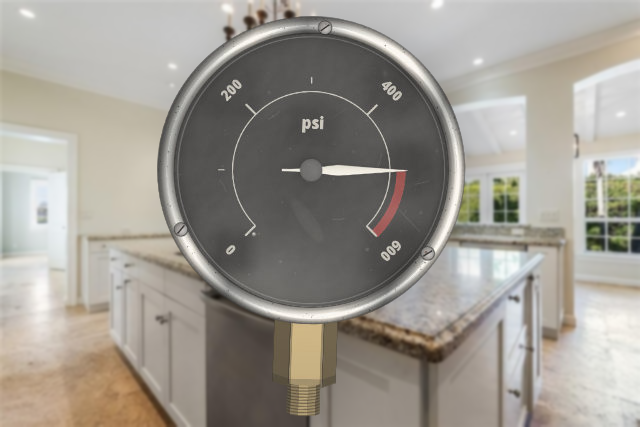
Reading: 500,psi
